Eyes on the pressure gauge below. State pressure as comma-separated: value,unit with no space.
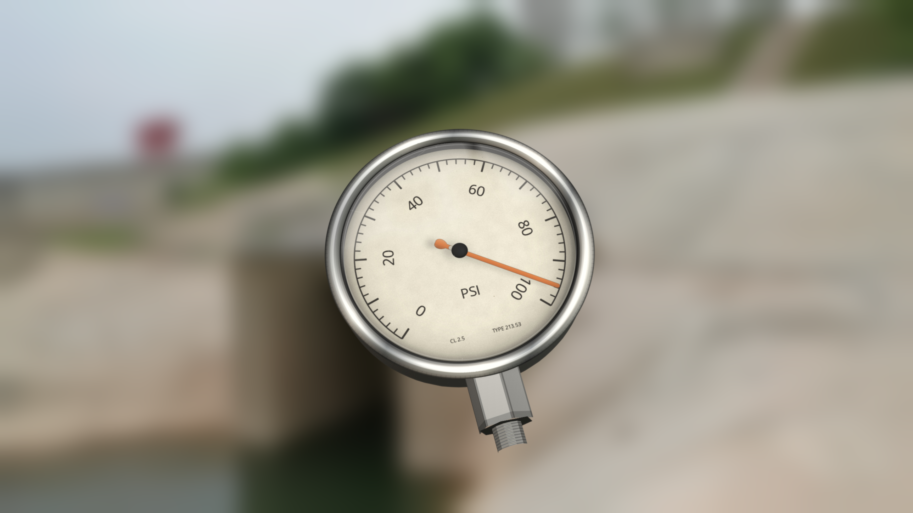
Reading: 96,psi
